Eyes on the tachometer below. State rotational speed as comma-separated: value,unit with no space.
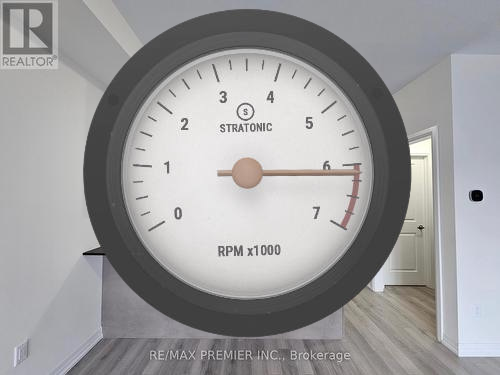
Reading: 6125,rpm
